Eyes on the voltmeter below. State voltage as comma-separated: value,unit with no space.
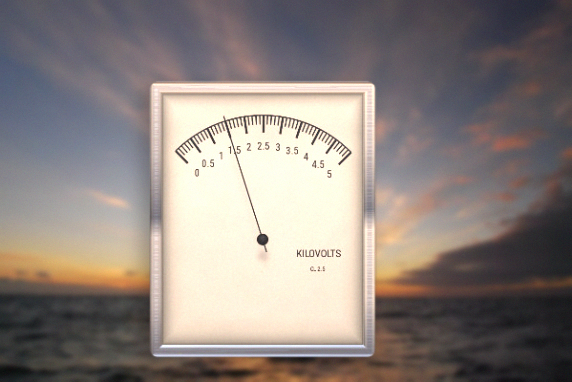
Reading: 1.5,kV
